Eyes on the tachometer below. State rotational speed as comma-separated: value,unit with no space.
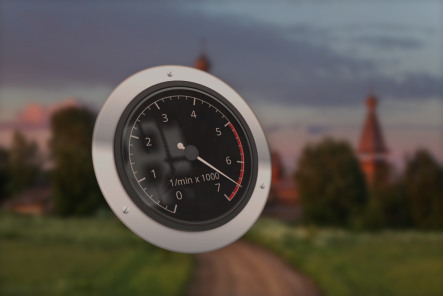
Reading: 6600,rpm
